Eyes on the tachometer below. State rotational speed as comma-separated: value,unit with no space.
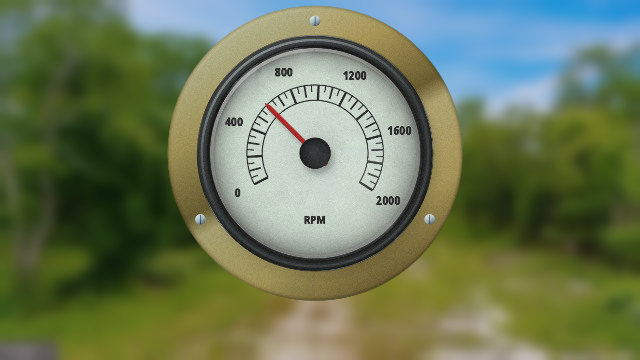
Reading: 600,rpm
